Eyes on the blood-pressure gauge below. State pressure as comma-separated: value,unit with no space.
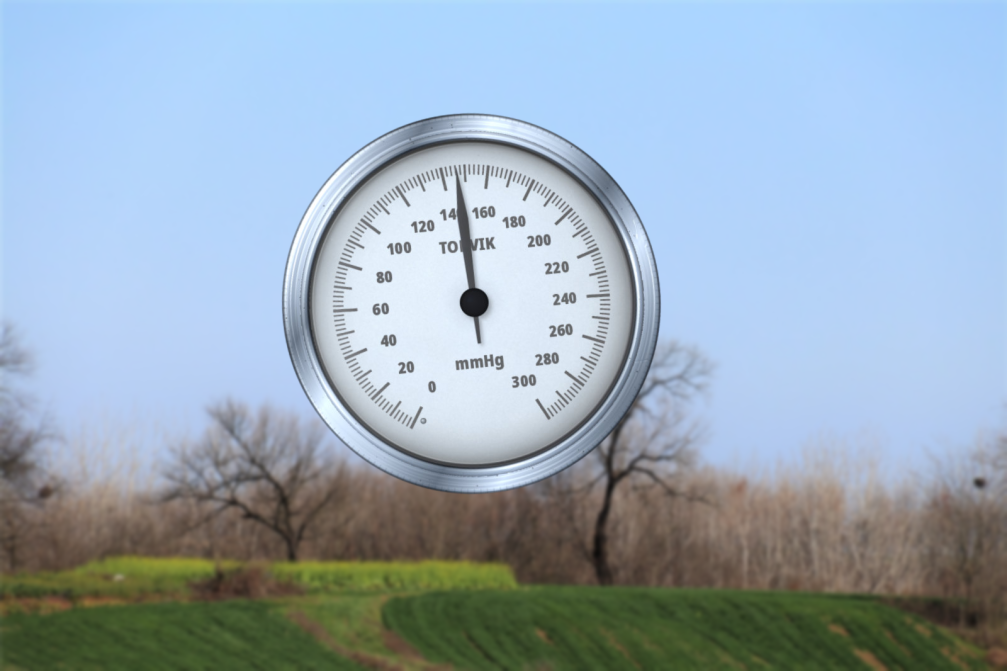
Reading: 146,mmHg
